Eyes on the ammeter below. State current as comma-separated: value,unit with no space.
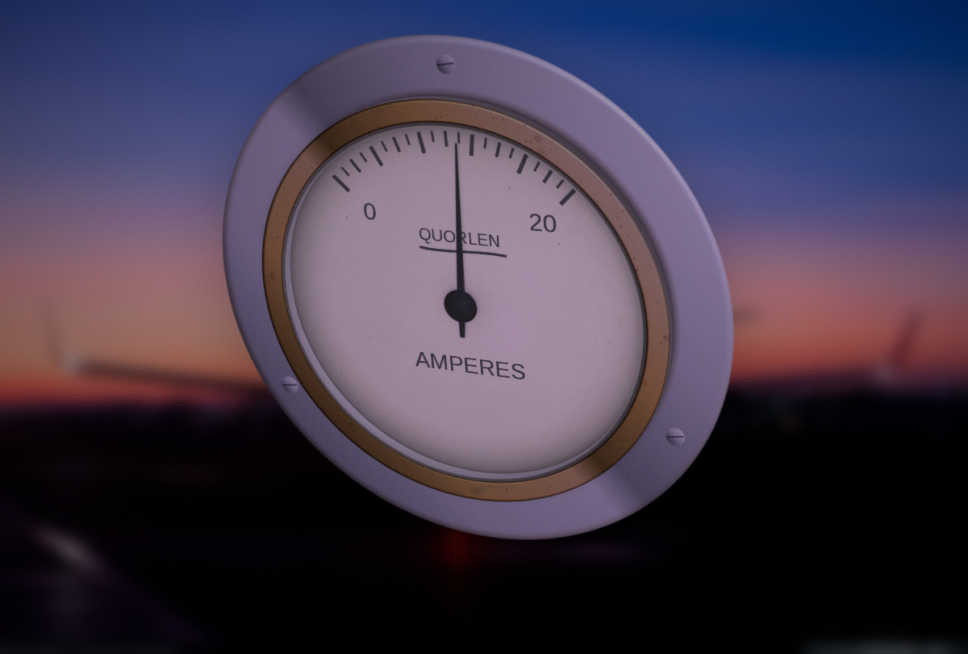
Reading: 11,A
